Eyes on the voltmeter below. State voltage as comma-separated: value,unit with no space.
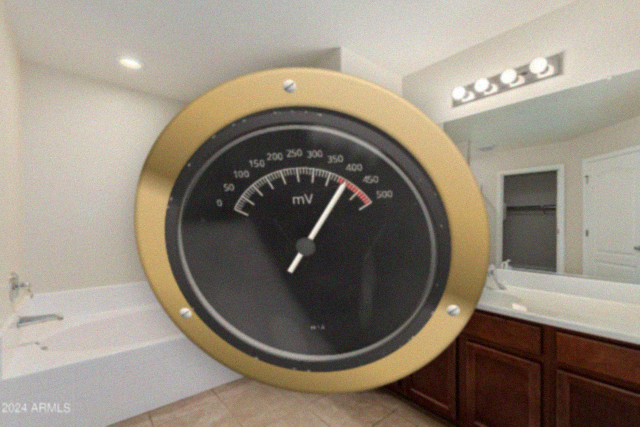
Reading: 400,mV
